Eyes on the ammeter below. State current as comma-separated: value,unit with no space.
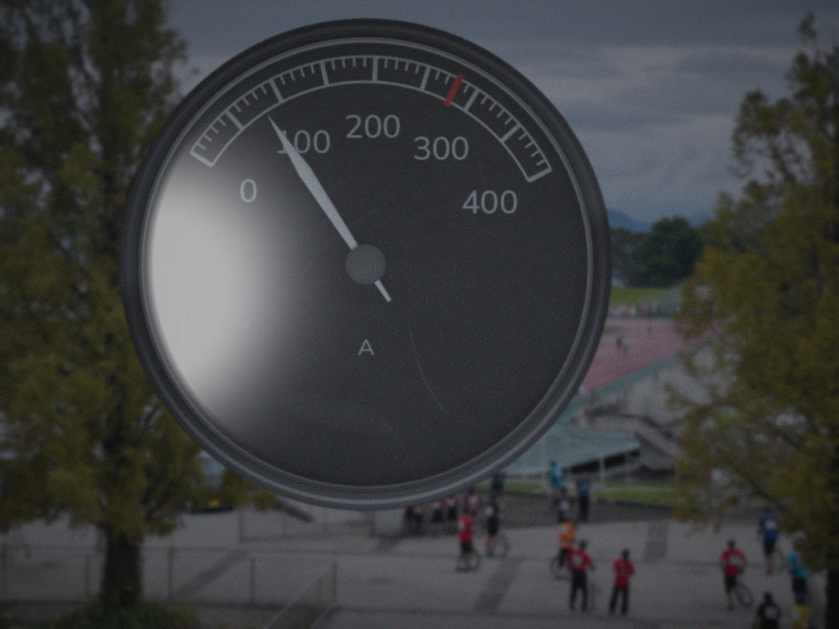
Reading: 80,A
